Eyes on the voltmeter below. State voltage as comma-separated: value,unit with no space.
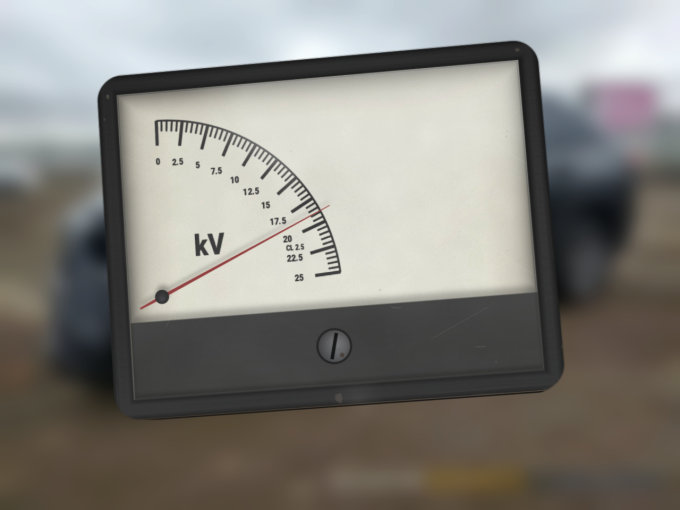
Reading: 19,kV
